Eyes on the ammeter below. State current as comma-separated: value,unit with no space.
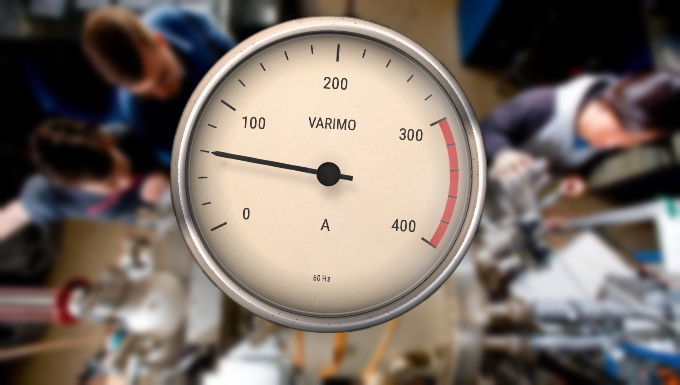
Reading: 60,A
